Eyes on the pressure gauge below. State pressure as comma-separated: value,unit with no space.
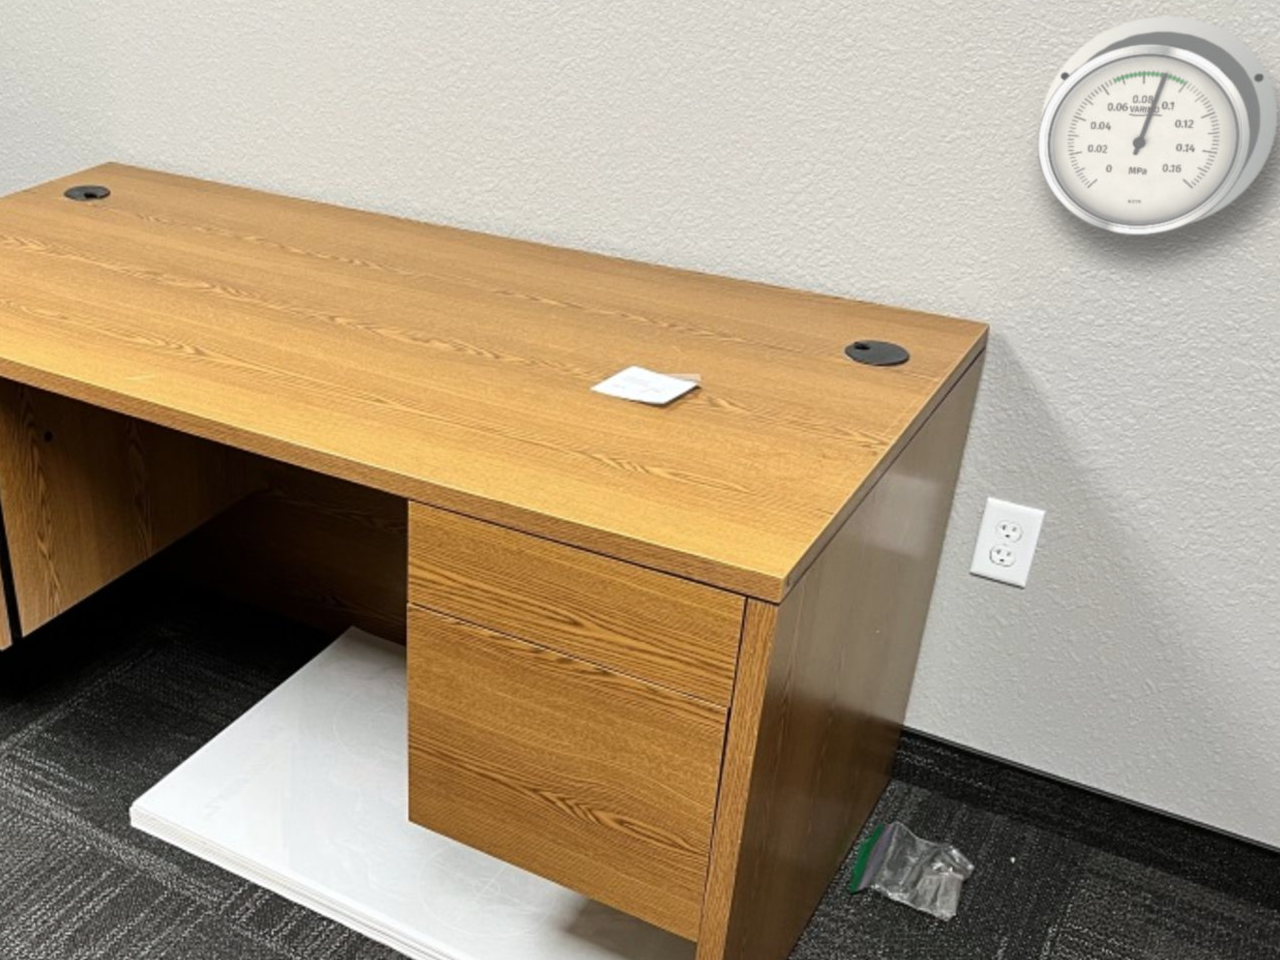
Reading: 0.09,MPa
